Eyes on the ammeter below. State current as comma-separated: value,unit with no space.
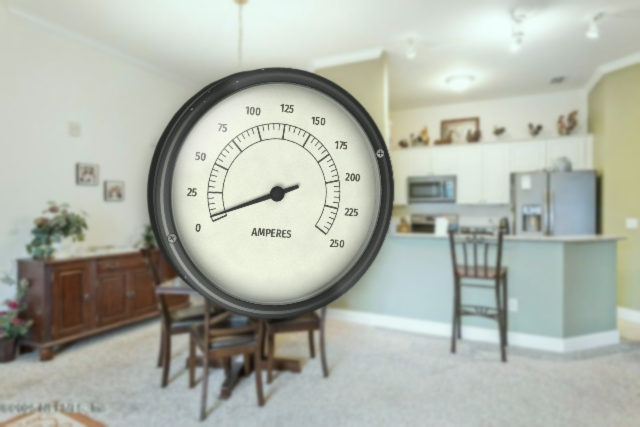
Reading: 5,A
